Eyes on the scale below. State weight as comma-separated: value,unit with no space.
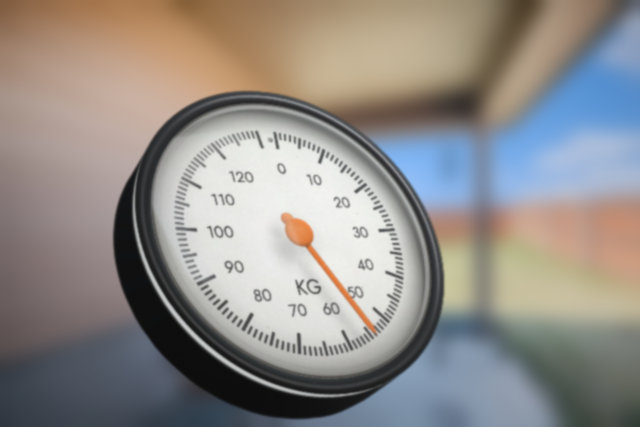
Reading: 55,kg
